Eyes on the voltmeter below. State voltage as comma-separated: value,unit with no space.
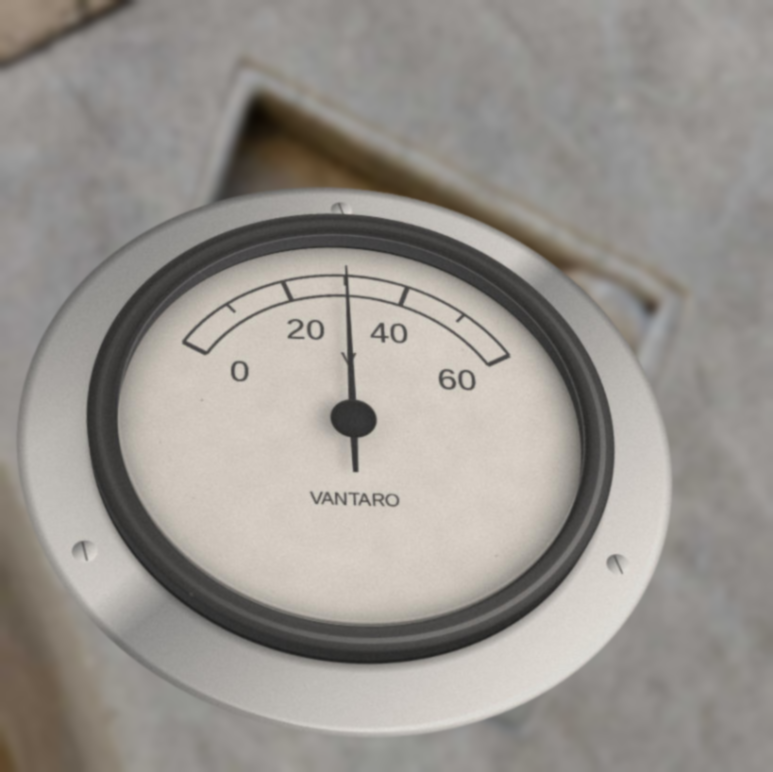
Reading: 30,V
